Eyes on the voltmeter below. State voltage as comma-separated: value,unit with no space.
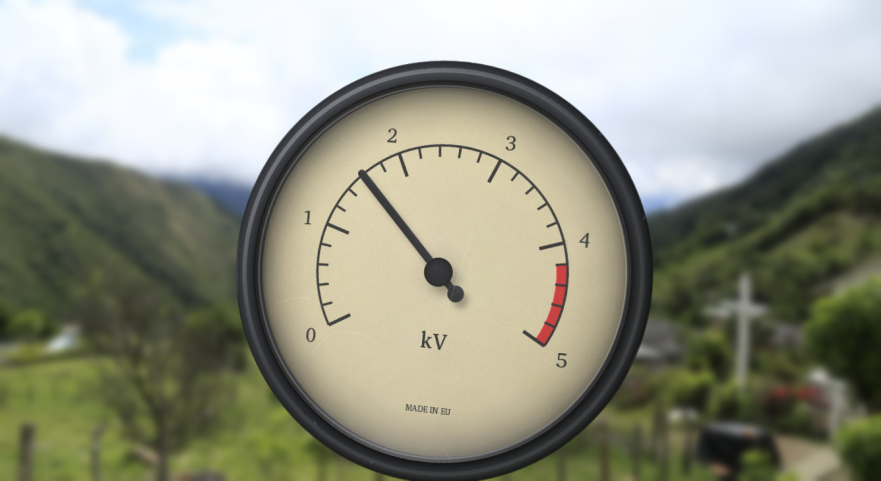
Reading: 1.6,kV
